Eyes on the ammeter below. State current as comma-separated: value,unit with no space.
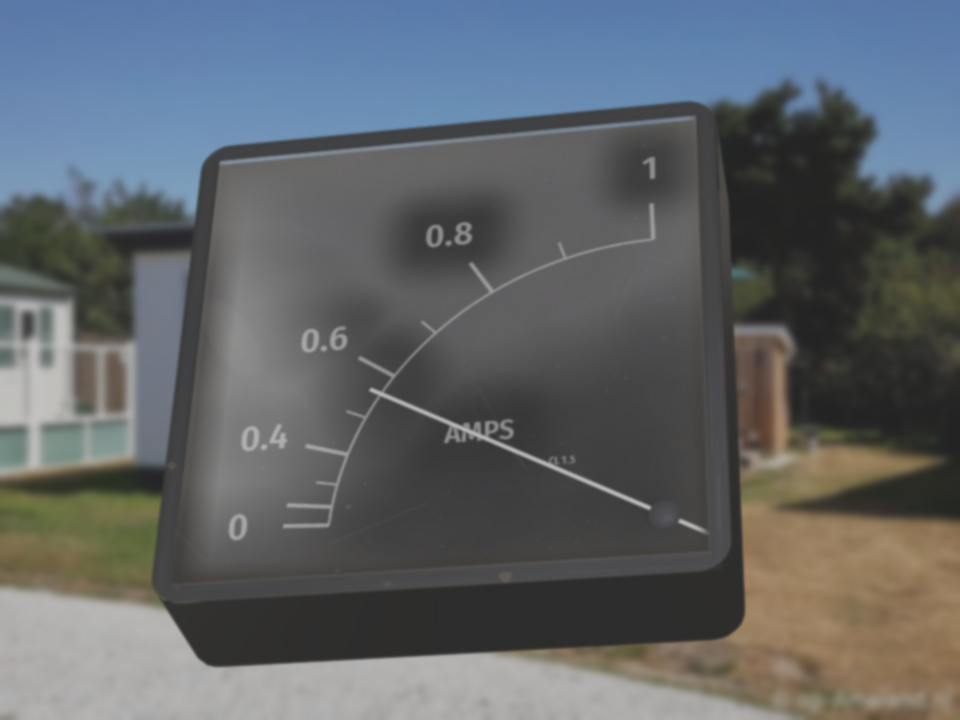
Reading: 0.55,A
